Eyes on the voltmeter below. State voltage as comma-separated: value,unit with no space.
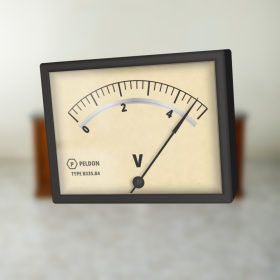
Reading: 4.6,V
